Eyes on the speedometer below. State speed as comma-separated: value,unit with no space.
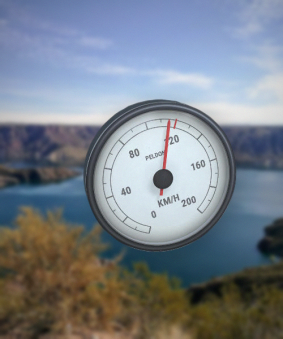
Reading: 115,km/h
